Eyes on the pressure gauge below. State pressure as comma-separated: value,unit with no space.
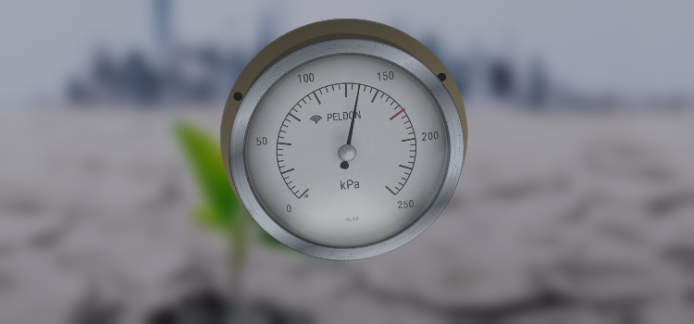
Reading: 135,kPa
